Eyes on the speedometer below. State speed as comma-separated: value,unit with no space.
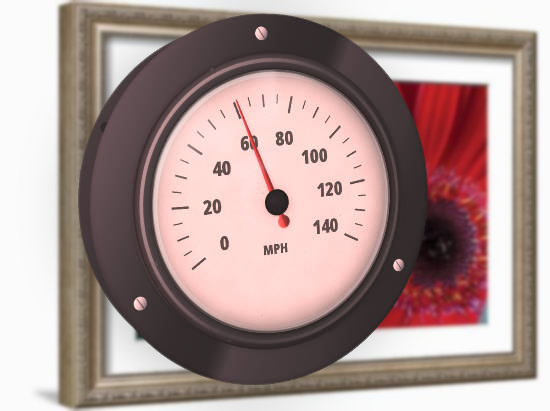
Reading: 60,mph
